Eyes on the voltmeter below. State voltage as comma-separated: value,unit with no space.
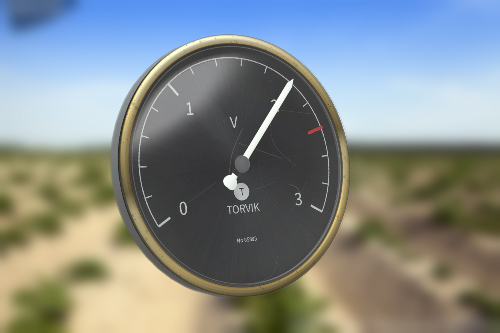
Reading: 2,V
